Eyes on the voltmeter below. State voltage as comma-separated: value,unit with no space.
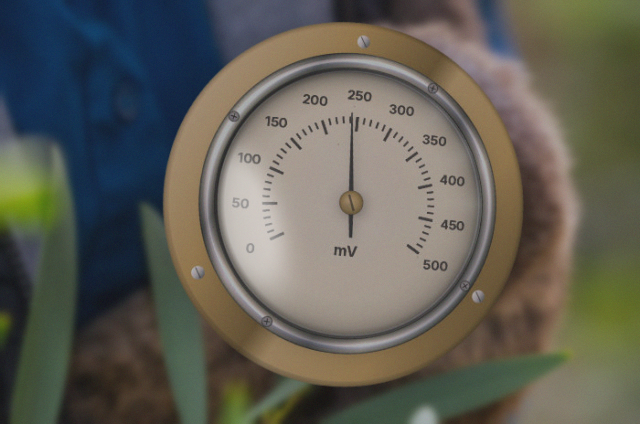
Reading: 240,mV
